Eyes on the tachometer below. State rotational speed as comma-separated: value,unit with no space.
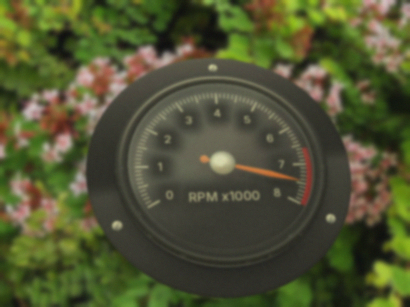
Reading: 7500,rpm
